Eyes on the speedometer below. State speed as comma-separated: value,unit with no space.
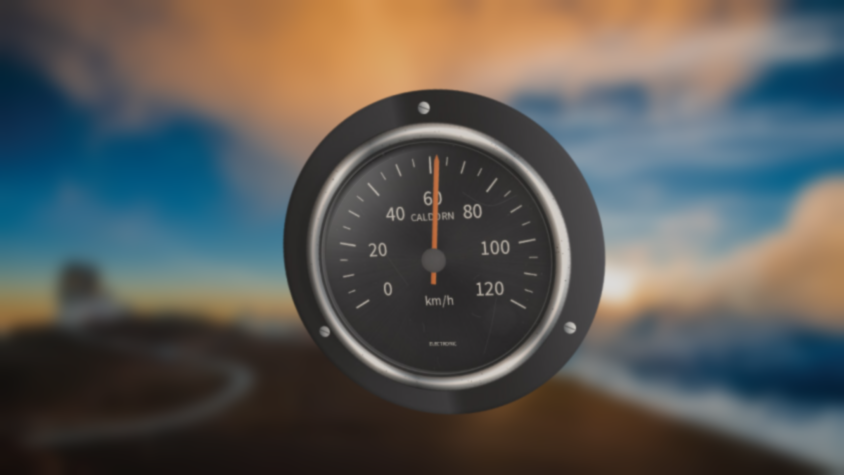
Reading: 62.5,km/h
